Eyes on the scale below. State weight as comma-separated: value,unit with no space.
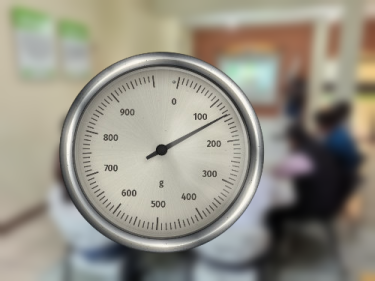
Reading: 140,g
